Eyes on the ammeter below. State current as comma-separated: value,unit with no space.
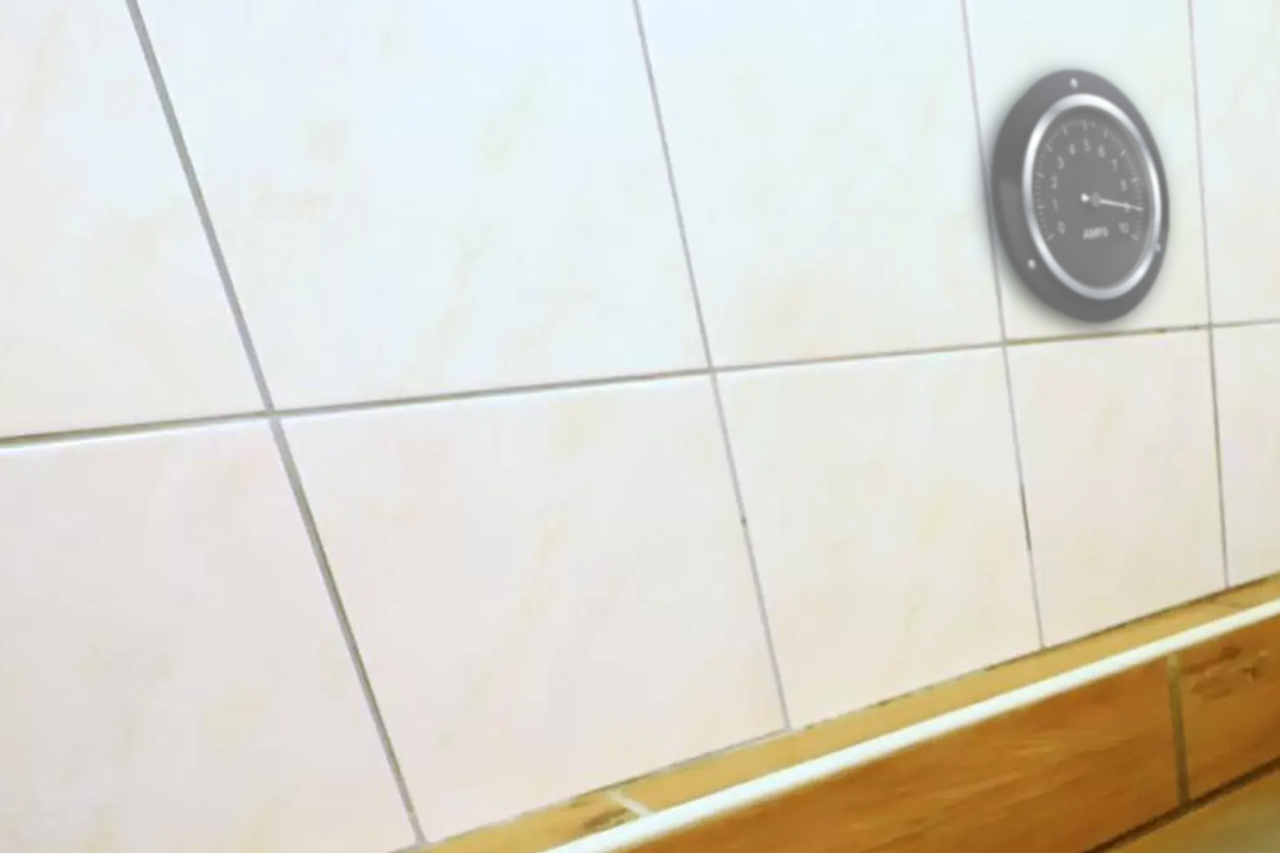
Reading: 9,A
